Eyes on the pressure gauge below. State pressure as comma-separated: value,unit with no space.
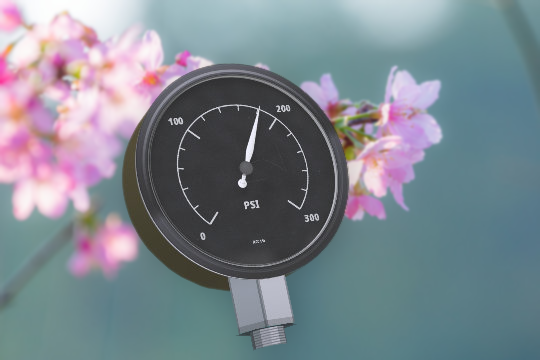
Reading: 180,psi
